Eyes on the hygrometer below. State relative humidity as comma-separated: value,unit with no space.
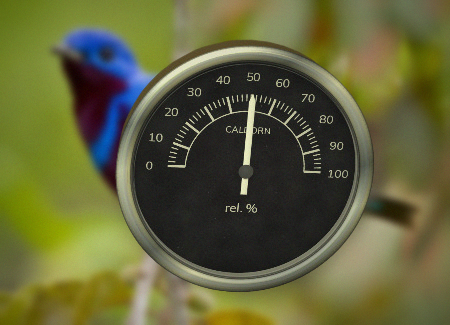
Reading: 50,%
